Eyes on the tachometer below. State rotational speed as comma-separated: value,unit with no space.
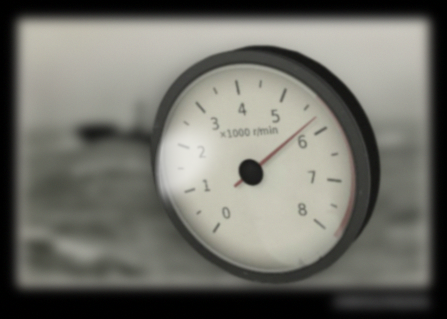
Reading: 5750,rpm
